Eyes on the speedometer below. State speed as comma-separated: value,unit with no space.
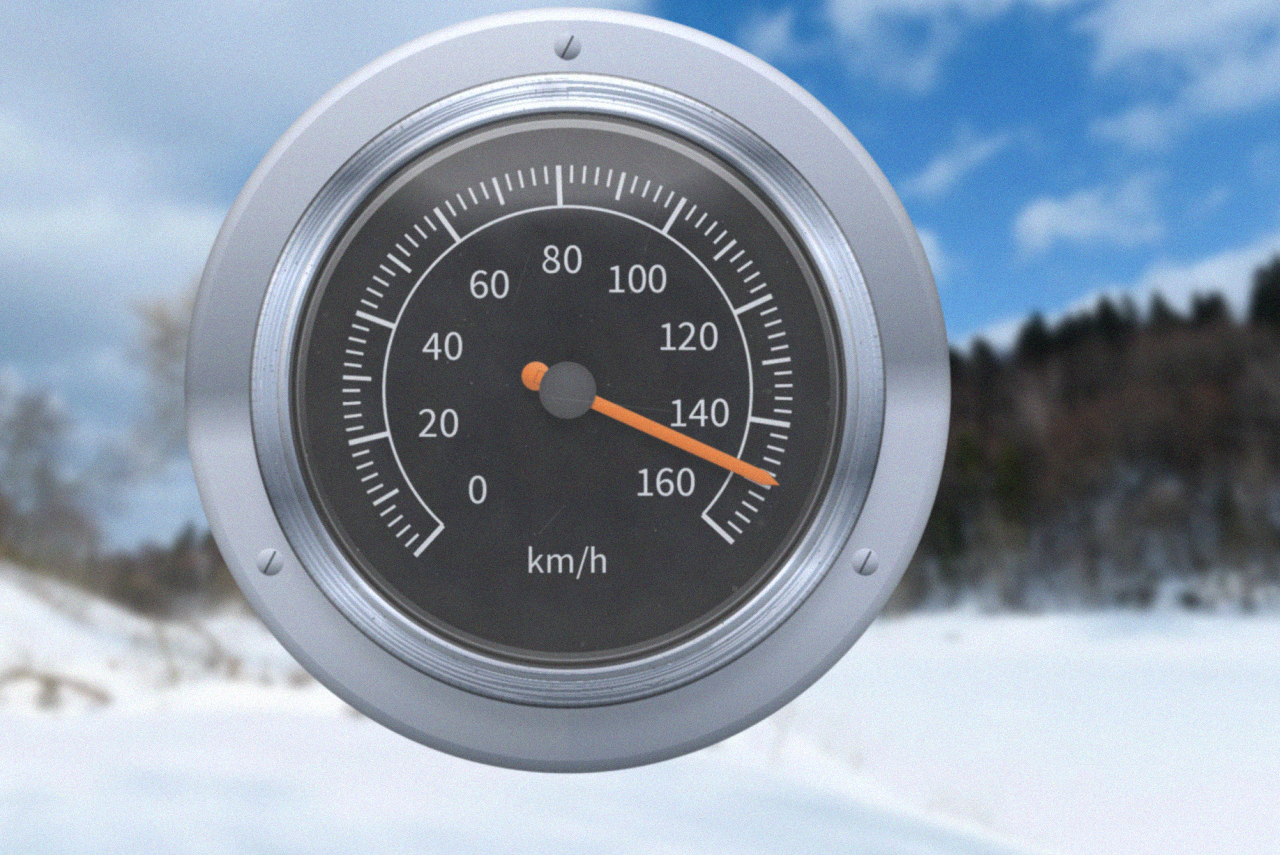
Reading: 149,km/h
